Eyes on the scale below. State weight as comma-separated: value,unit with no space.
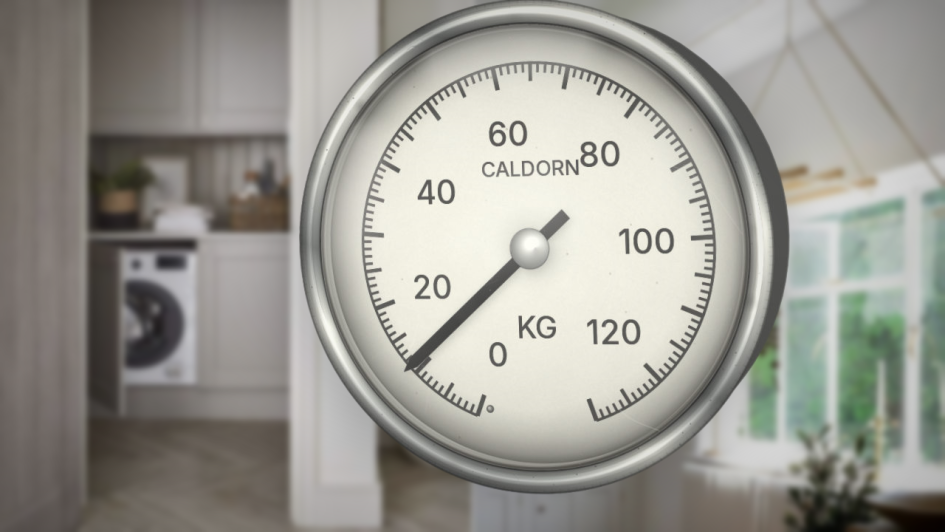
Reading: 11,kg
